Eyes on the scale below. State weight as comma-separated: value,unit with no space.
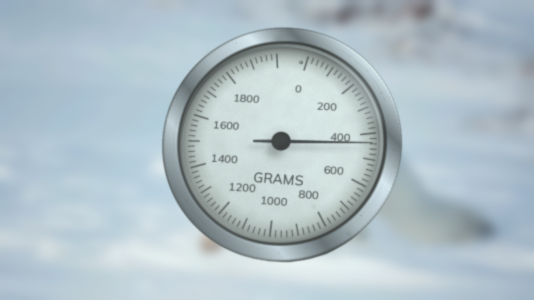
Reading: 440,g
